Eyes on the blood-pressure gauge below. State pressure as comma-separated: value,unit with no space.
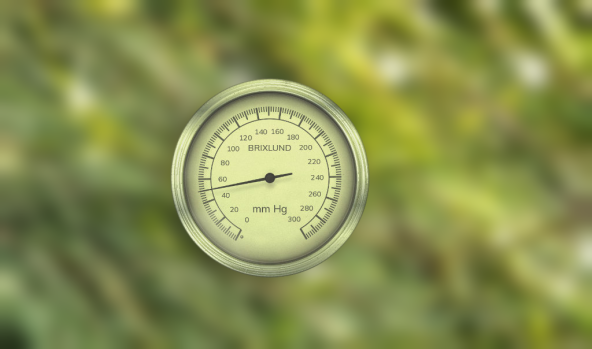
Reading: 50,mmHg
